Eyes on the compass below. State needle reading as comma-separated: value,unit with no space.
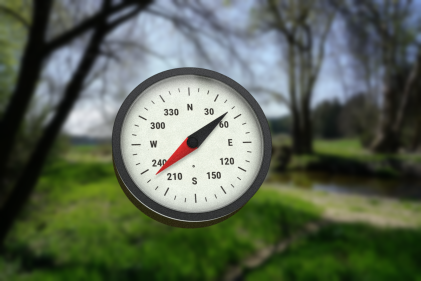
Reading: 230,°
